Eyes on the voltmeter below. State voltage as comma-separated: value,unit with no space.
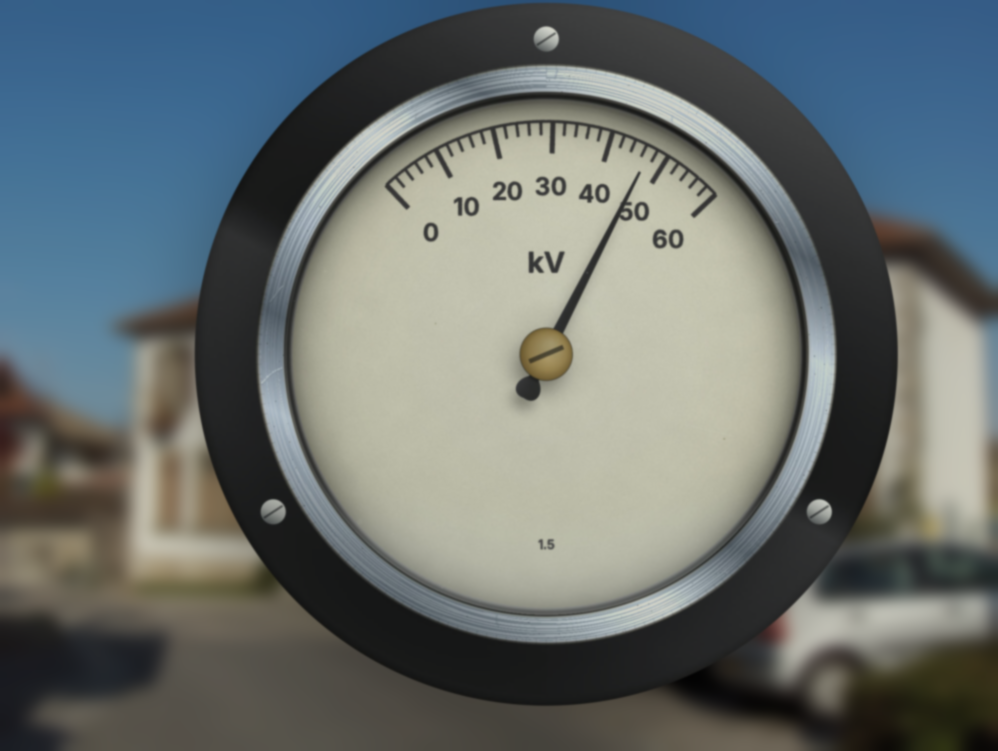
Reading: 47,kV
